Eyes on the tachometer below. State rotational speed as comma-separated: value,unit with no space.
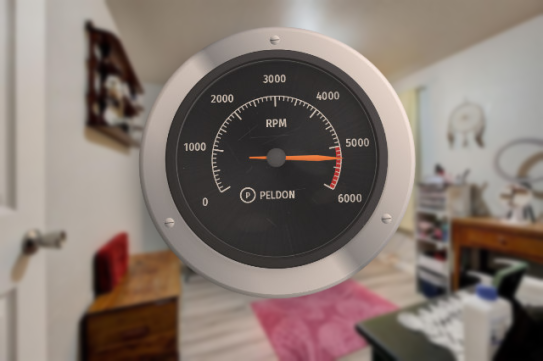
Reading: 5300,rpm
